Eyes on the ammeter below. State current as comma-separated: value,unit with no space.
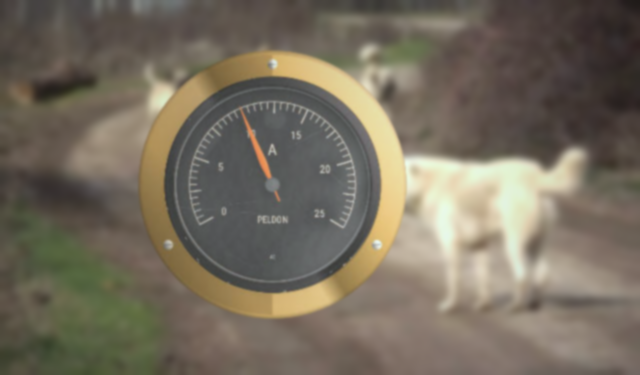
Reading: 10,A
